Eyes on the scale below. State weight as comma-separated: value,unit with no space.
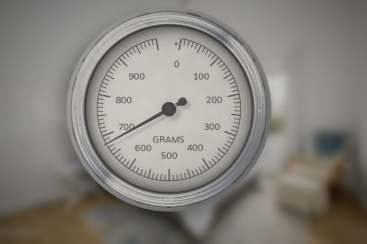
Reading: 680,g
